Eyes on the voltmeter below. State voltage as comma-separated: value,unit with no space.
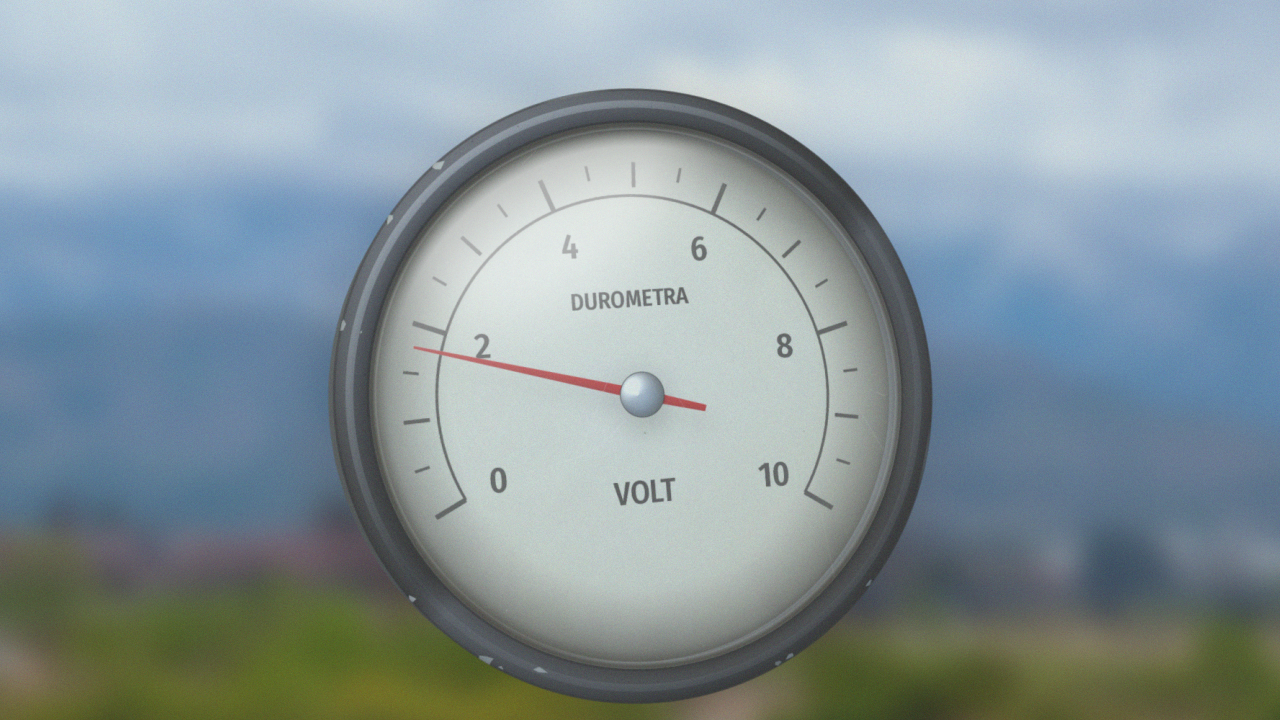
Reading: 1.75,V
